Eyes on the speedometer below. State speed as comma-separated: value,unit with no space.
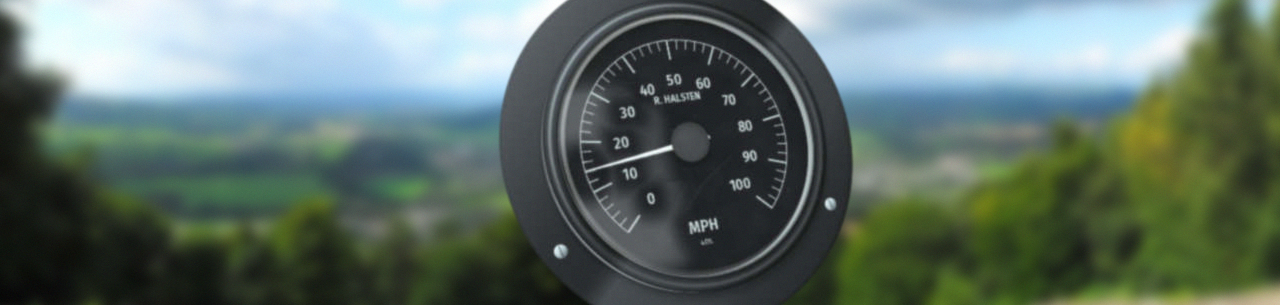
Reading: 14,mph
